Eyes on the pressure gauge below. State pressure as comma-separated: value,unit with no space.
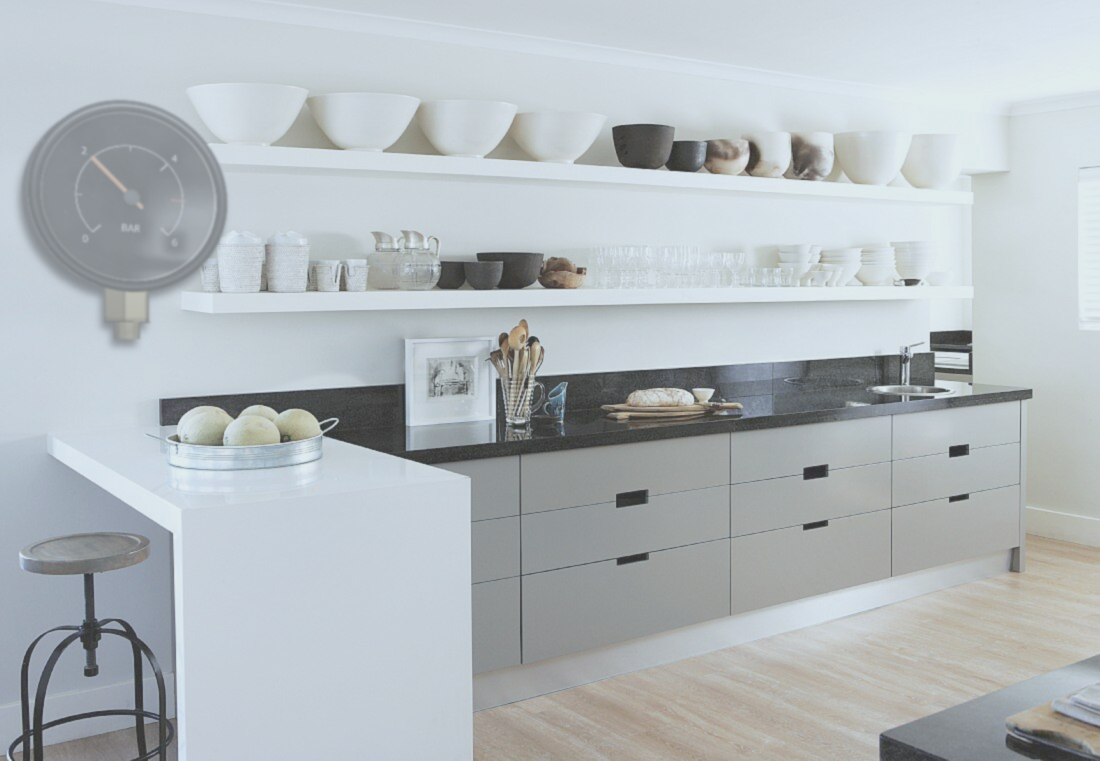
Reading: 2,bar
